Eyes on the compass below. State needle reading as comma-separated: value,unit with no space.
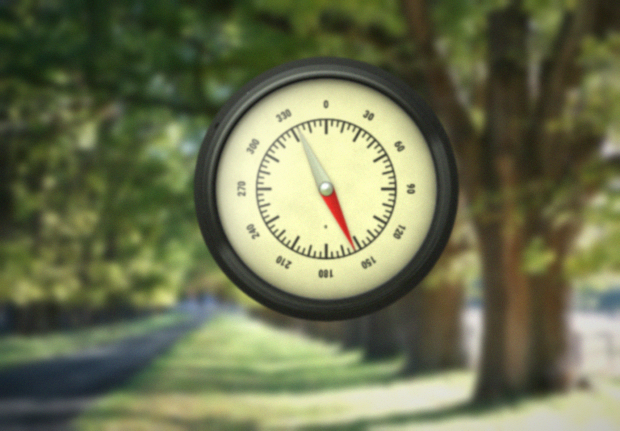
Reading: 155,°
